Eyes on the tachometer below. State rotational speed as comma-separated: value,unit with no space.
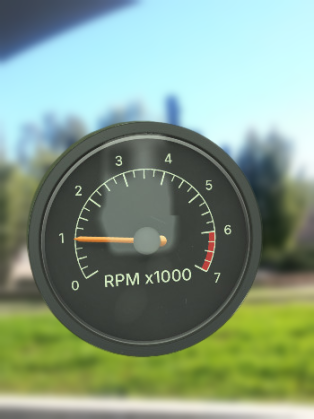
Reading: 1000,rpm
